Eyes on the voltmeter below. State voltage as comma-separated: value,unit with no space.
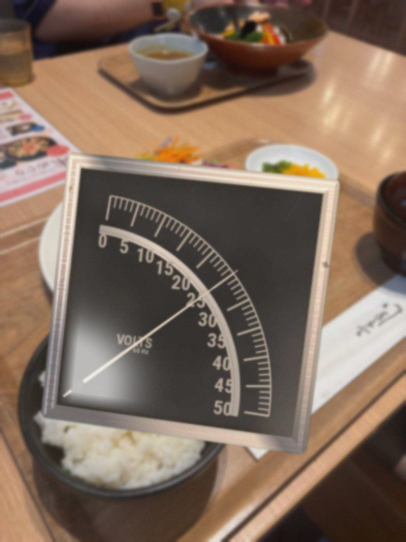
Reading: 25,V
